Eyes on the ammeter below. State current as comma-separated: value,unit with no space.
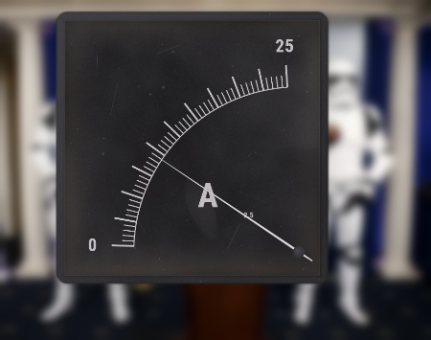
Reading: 9.5,A
